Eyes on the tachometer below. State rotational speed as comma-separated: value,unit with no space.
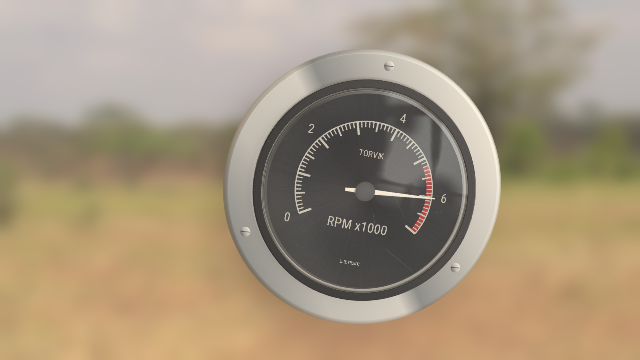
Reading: 6000,rpm
